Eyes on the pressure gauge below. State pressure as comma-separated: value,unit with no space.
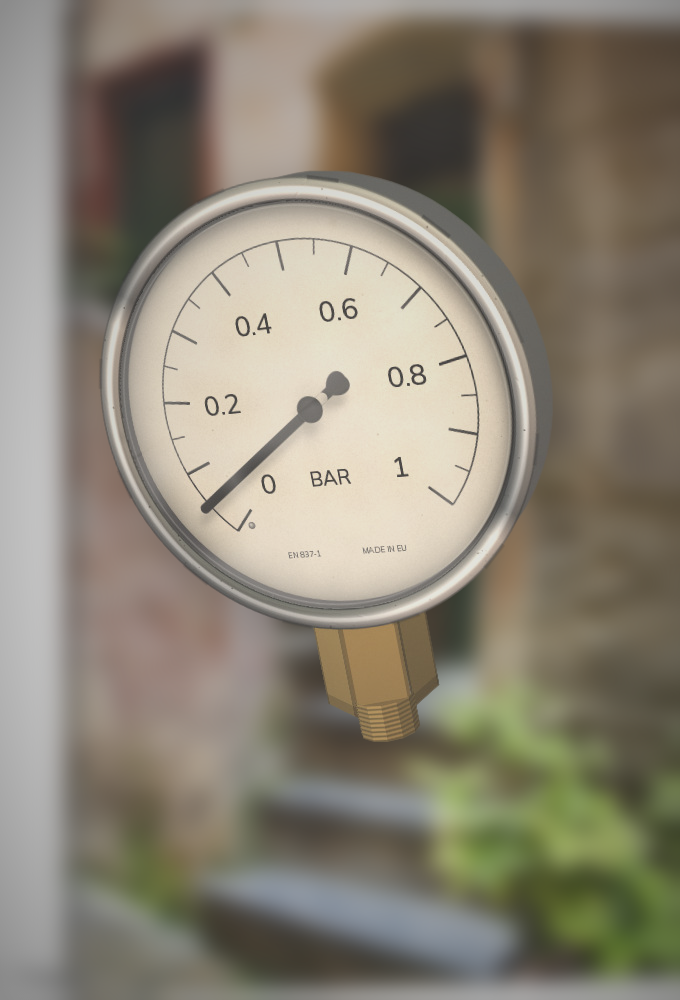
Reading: 0.05,bar
